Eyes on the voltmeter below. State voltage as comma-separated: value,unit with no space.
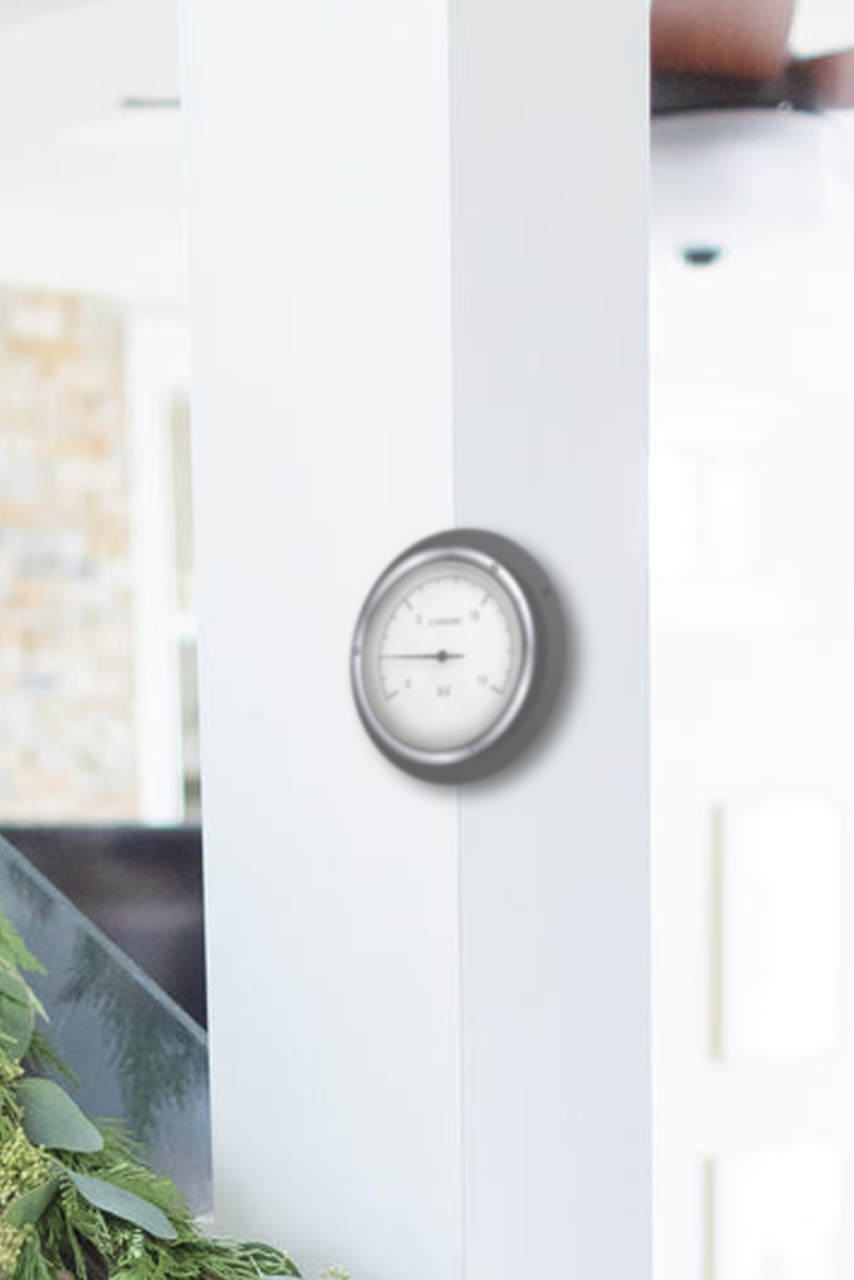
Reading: 2,kV
